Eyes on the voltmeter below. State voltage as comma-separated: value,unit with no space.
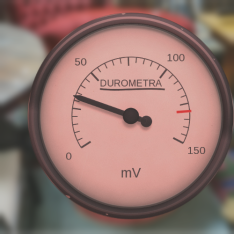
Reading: 32.5,mV
